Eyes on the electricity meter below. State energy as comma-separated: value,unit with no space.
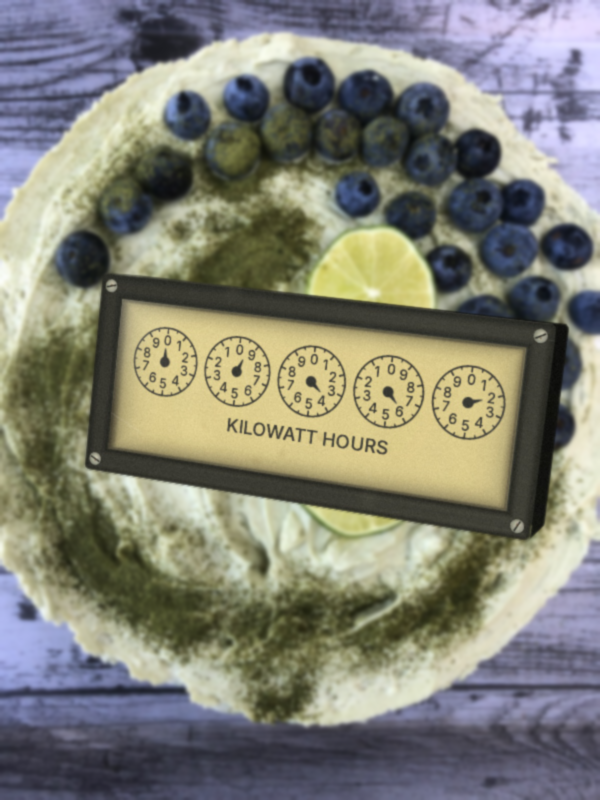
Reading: 99362,kWh
